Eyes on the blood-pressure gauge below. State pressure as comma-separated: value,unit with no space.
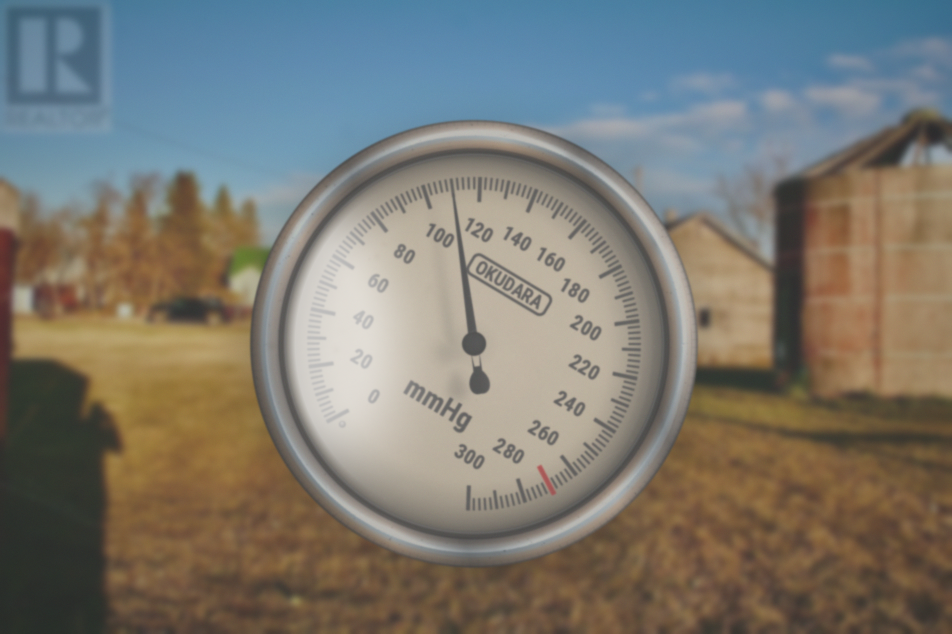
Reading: 110,mmHg
